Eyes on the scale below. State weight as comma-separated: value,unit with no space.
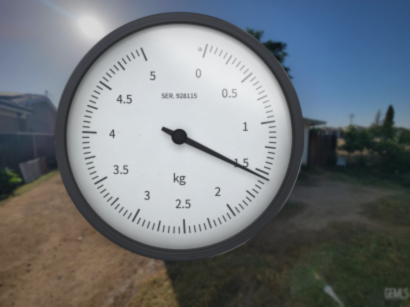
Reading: 1.55,kg
